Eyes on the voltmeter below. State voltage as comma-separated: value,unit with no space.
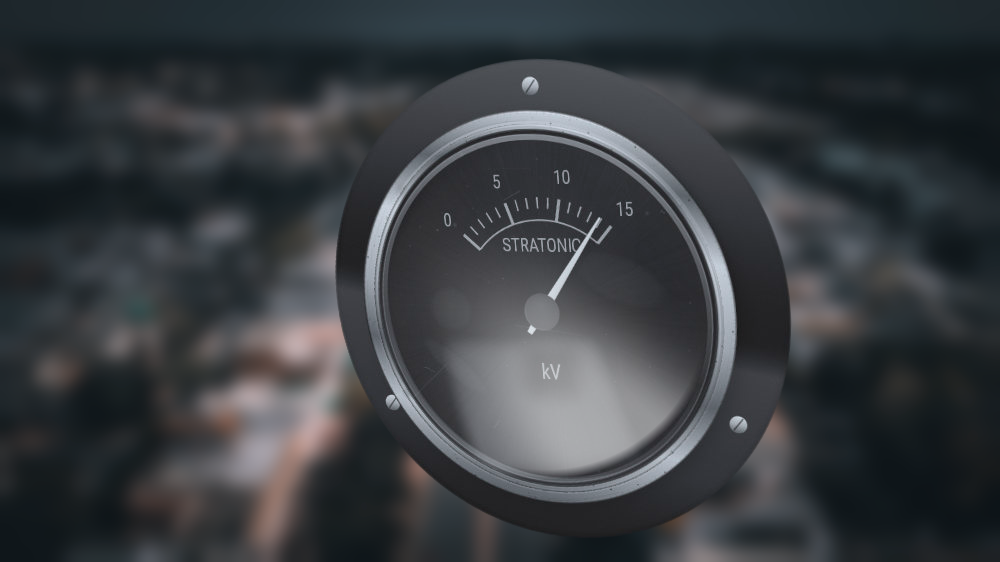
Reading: 14,kV
